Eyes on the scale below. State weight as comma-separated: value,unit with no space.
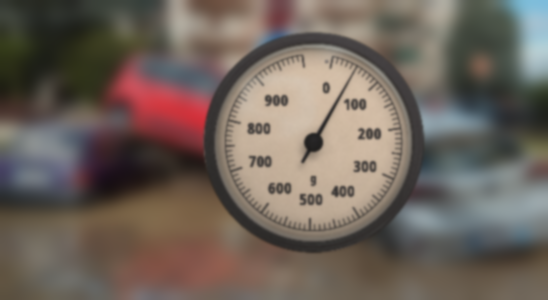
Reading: 50,g
